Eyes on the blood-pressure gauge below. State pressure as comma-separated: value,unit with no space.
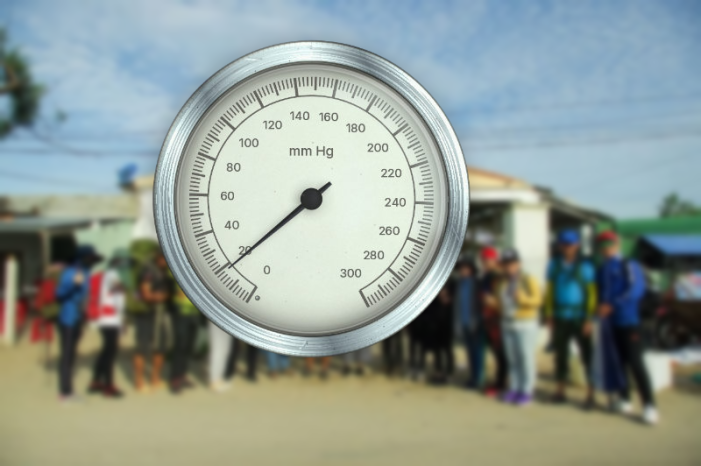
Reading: 18,mmHg
